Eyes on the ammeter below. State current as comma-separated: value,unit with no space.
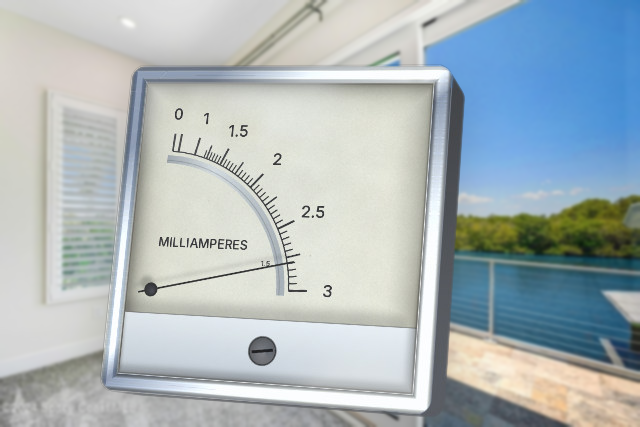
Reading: 2.8,mA
